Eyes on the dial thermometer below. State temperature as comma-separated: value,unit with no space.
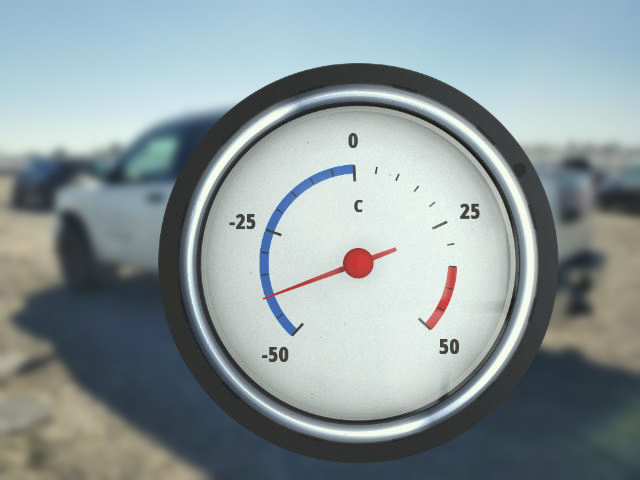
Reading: -40,°C
